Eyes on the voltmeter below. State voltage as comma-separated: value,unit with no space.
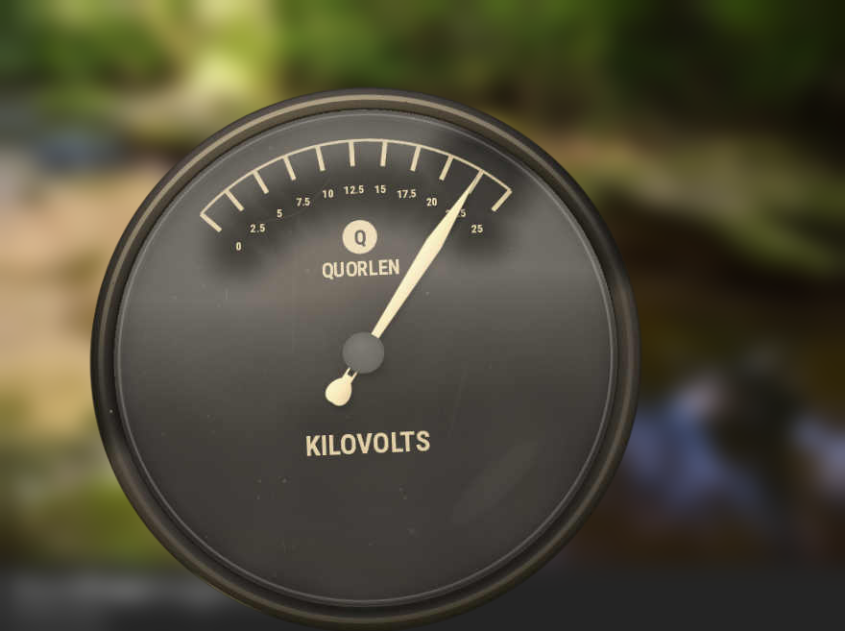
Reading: 22.5,kV
